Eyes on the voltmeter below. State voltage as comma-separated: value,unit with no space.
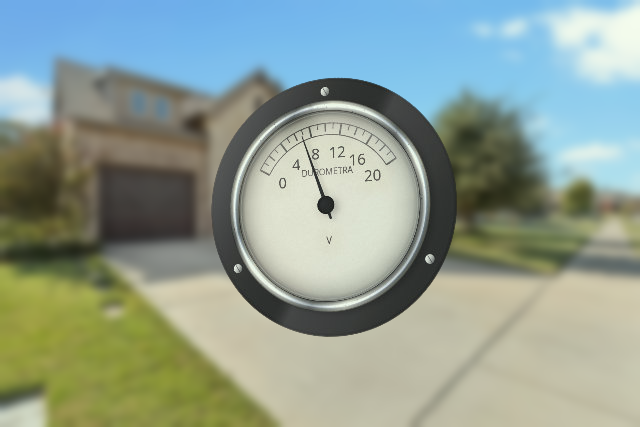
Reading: 7,V
